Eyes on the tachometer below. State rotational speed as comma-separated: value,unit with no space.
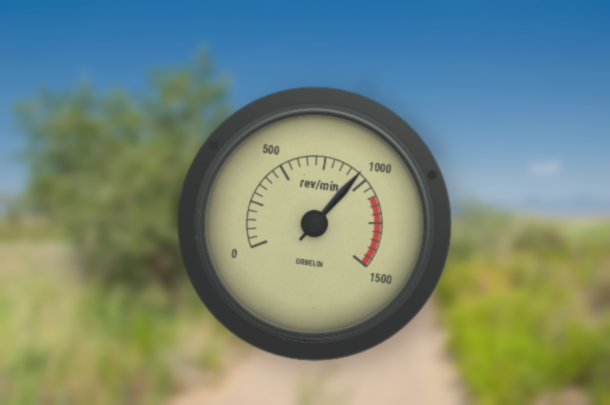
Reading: 950,rpm
